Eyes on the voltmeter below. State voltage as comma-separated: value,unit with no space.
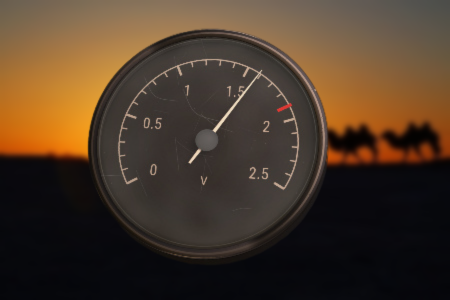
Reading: 1.6,V
